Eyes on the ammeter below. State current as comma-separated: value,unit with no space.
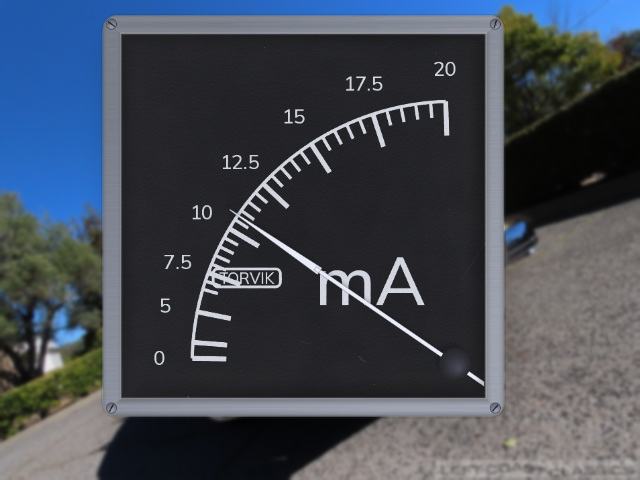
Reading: 10.75,mA
